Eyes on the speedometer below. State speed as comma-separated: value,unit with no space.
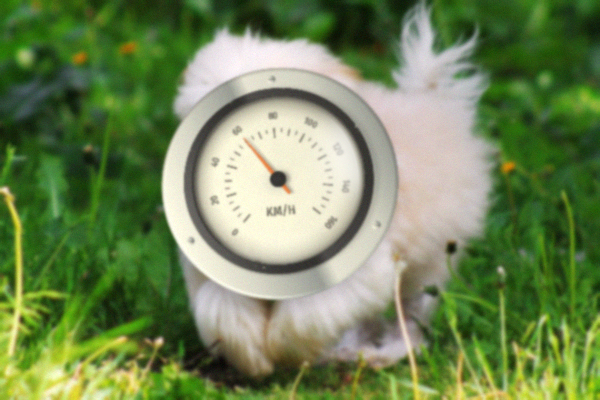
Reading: 60,km/h
